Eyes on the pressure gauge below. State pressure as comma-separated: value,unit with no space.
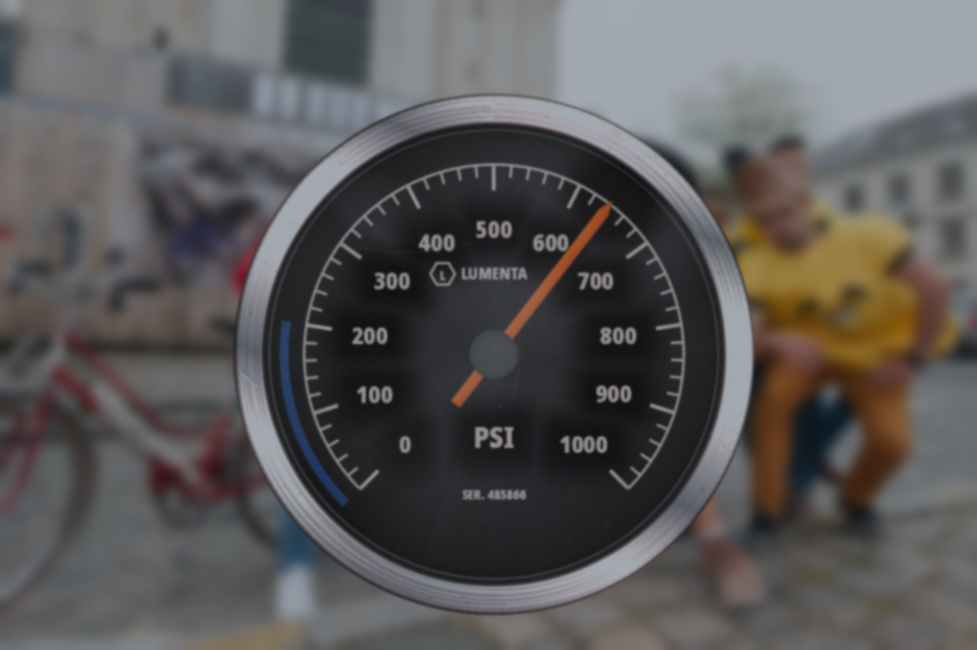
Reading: 640,psi
